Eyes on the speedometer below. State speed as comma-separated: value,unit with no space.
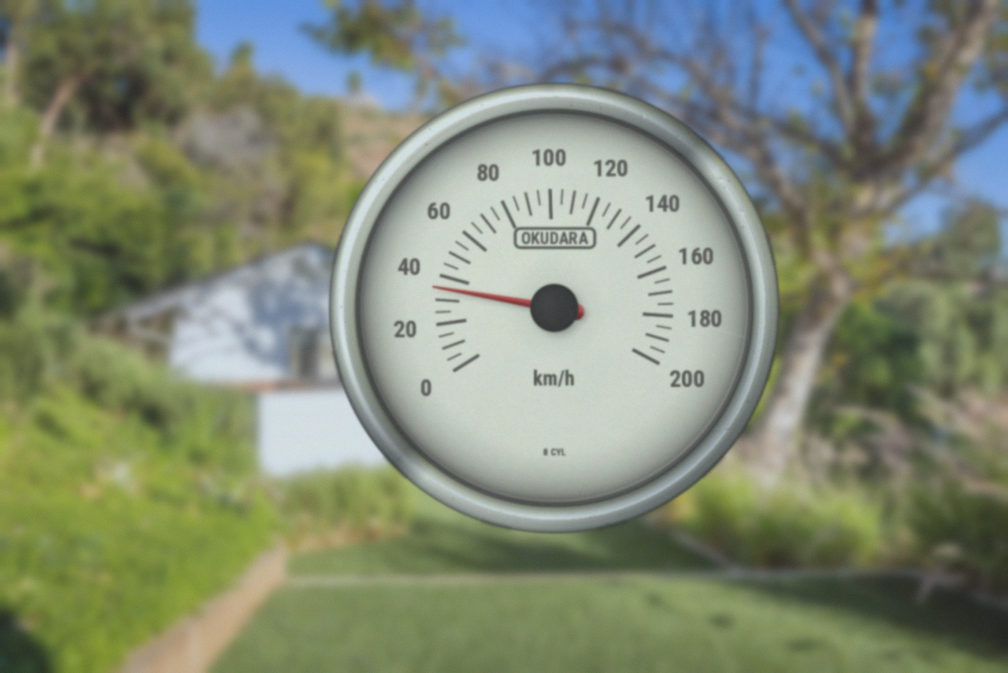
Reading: 35,km/h
